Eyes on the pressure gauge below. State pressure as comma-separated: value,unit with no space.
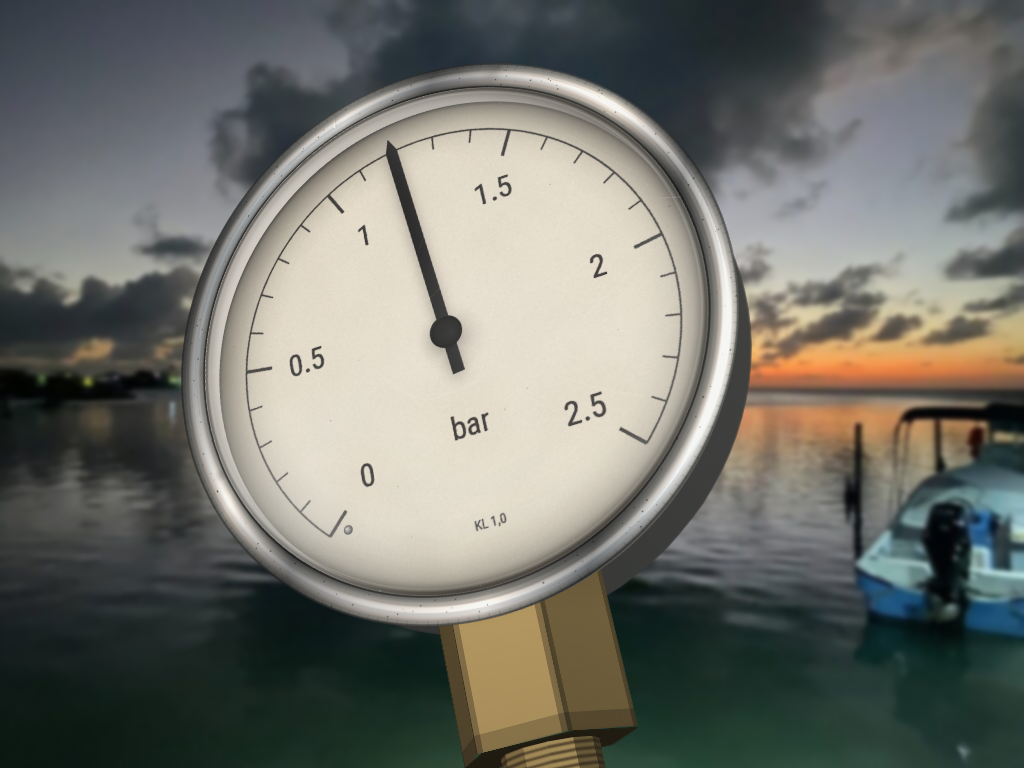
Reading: 1.2,bar
